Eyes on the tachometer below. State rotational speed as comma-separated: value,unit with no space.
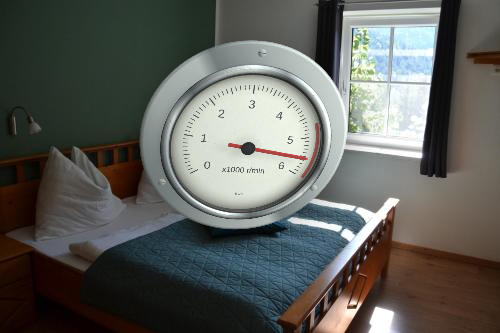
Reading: 5500,rpm
